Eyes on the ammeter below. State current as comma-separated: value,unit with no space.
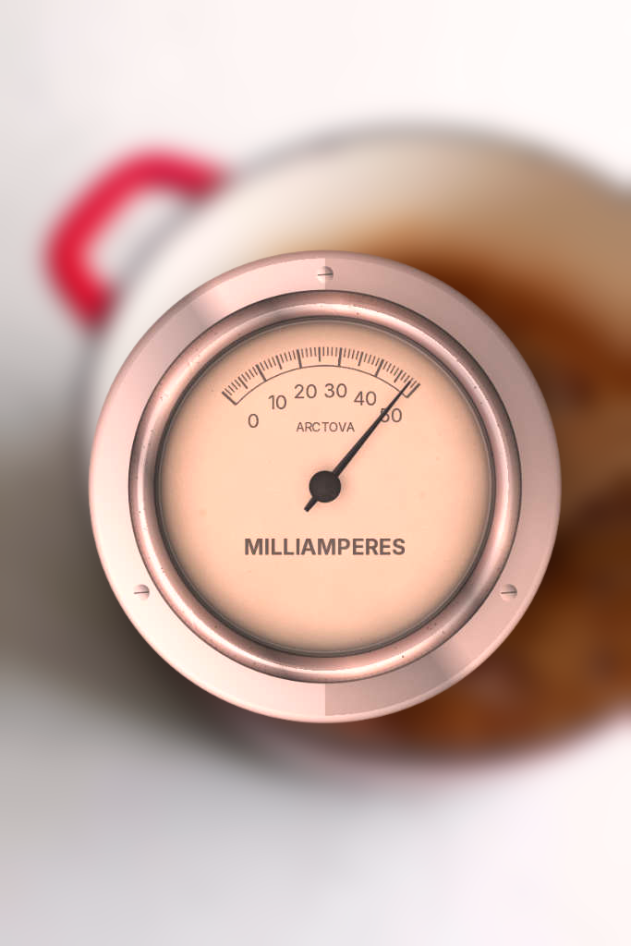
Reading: 48,mA
